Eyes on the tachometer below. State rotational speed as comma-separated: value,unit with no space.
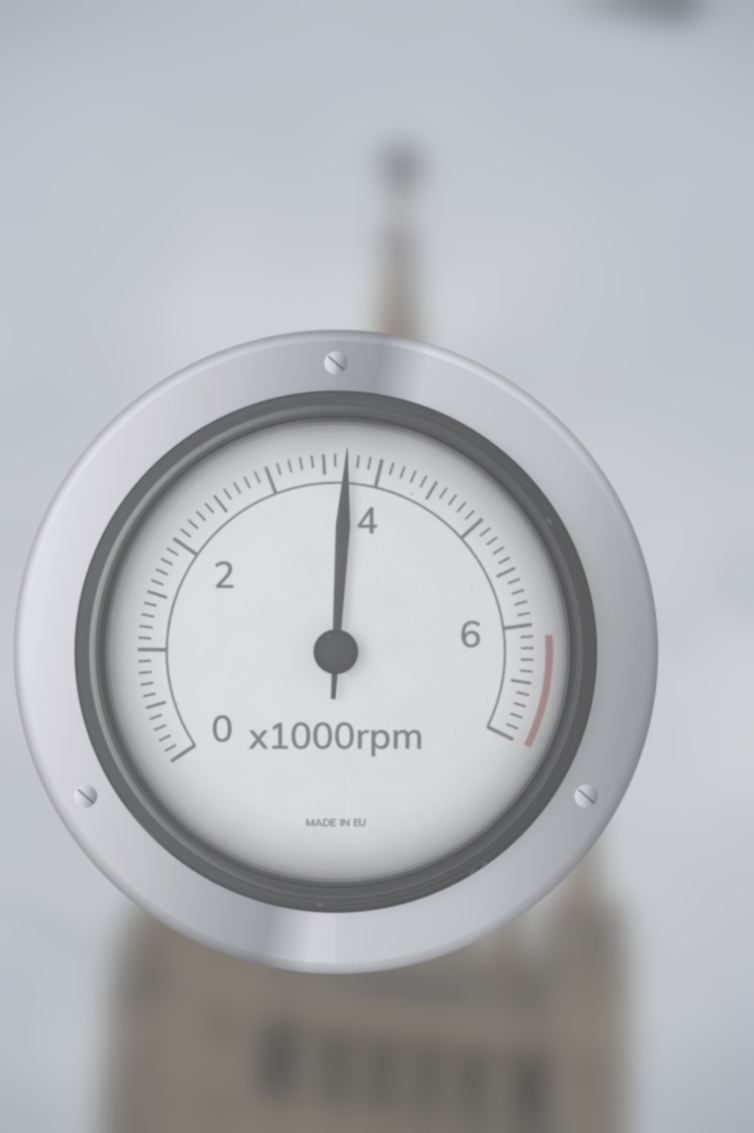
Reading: 3700,rpm
